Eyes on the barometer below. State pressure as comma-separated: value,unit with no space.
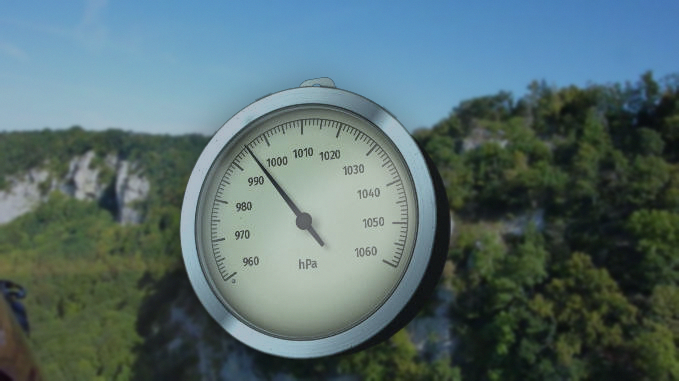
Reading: 995,hPa
